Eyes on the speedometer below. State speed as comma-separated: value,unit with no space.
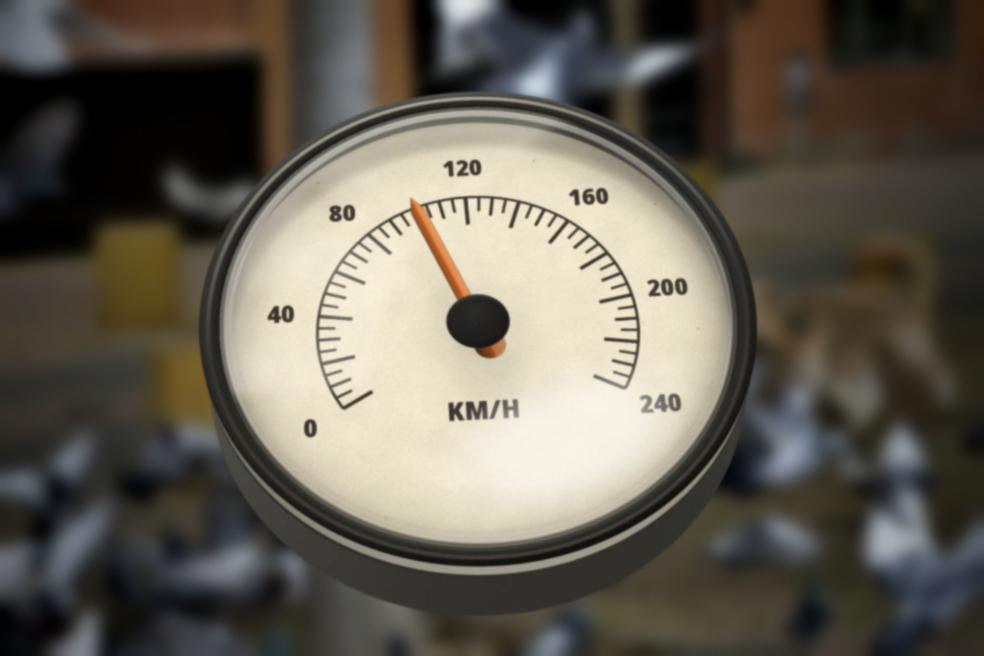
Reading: 100,km/h
